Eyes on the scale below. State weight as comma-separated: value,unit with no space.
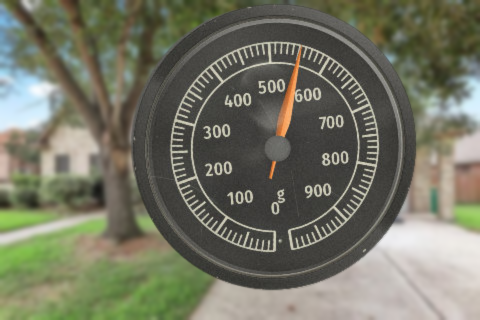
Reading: 550,g
